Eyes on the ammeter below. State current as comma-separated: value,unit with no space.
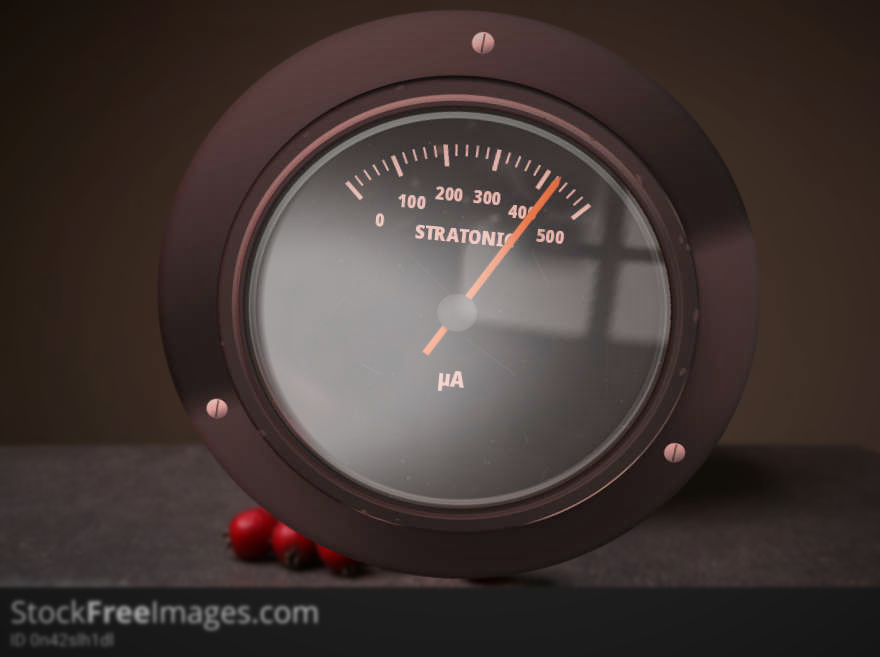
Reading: 420,µA
